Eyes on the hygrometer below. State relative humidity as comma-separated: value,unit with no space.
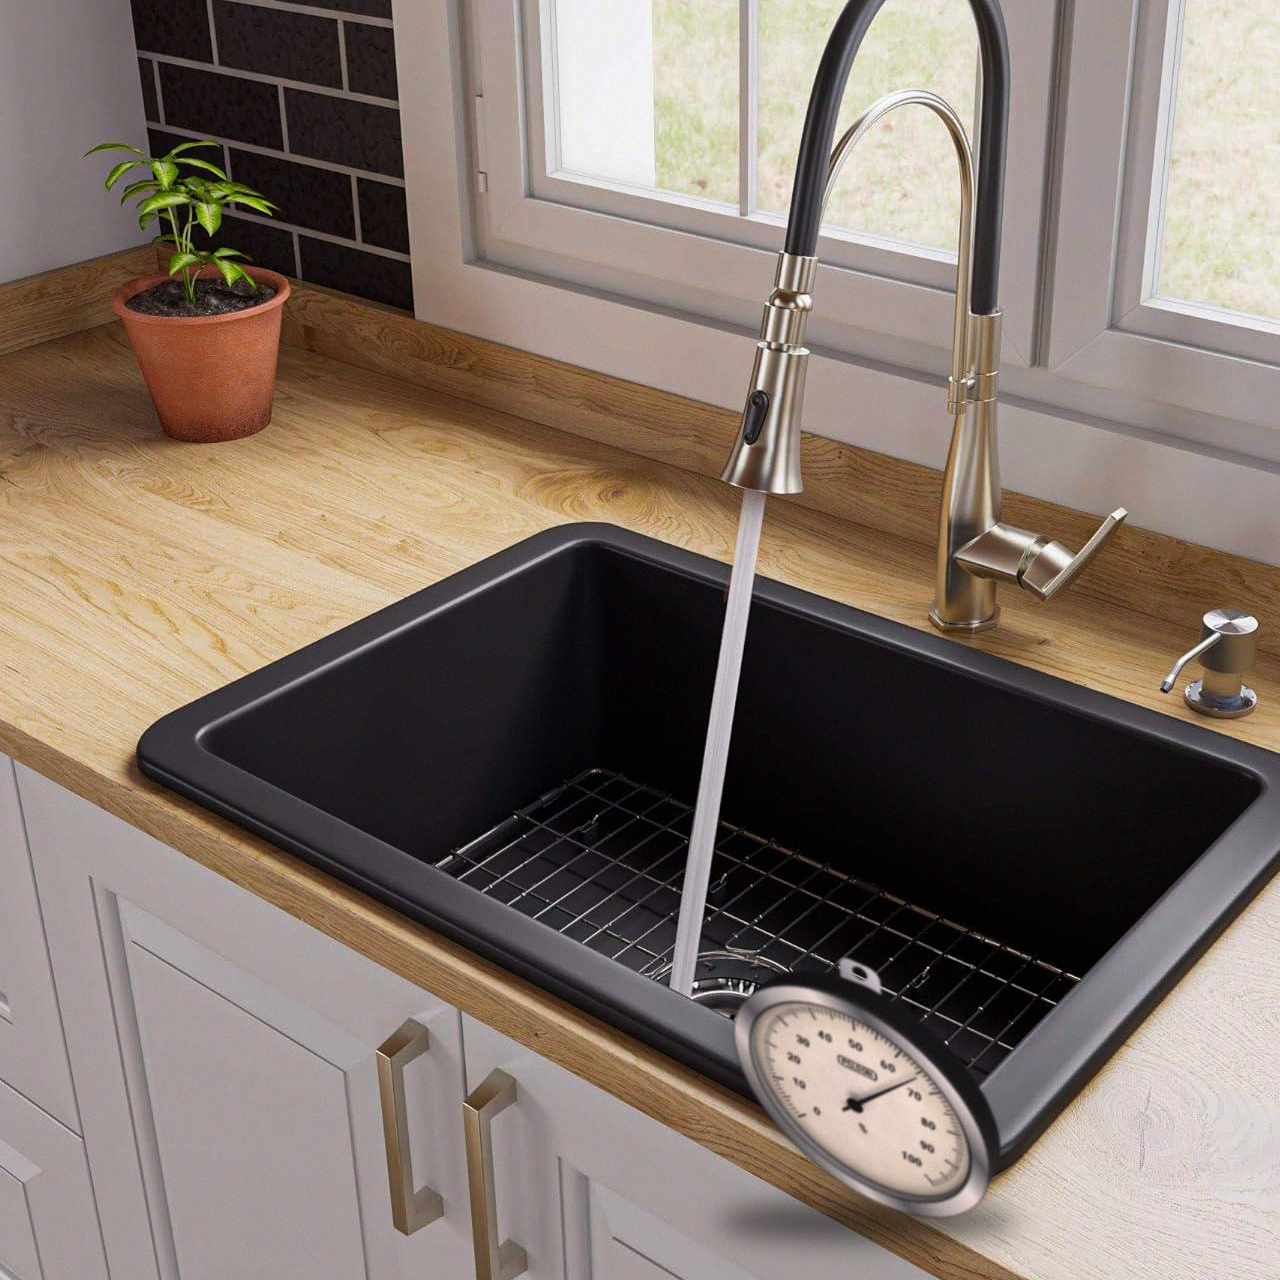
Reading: 65,%
